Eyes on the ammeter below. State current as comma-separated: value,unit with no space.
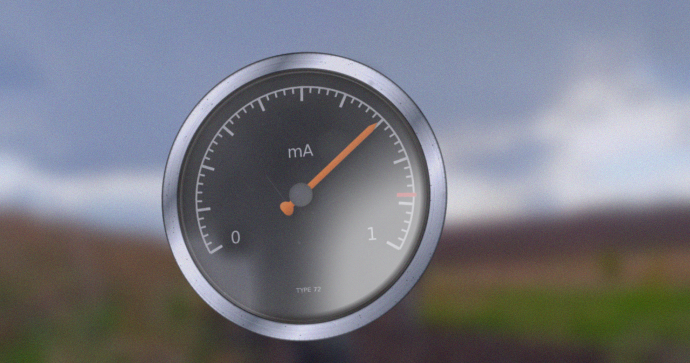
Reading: 0.7,mA
